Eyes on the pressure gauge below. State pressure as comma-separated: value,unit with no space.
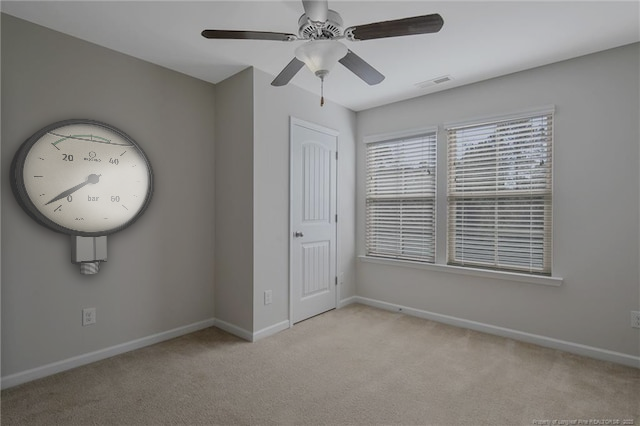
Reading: 2.5,bar
